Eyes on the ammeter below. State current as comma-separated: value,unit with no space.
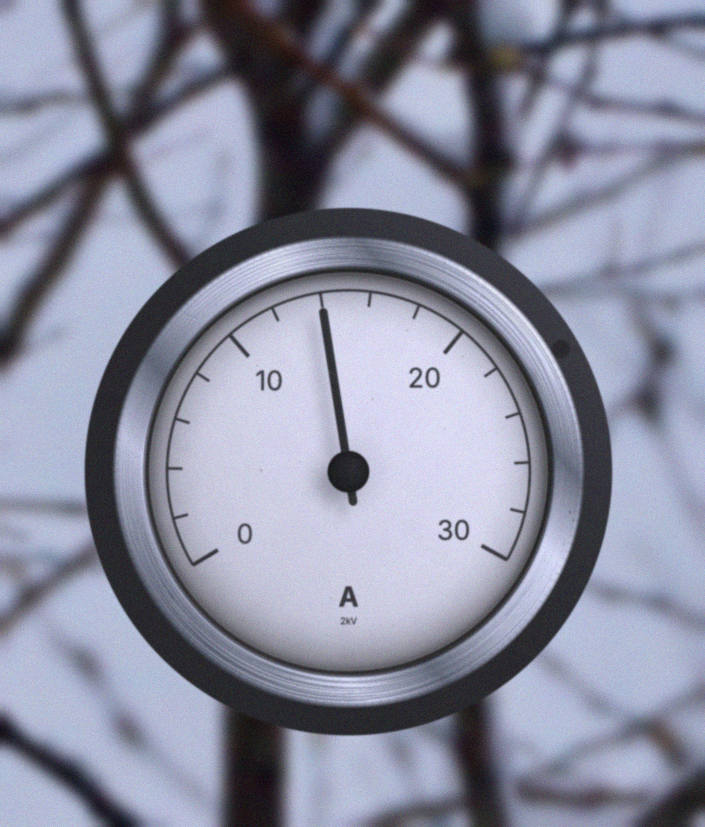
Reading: 14,A
